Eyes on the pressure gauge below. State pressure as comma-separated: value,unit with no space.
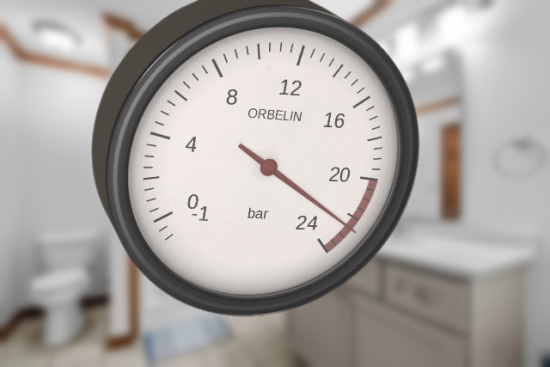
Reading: 22.5,bar
